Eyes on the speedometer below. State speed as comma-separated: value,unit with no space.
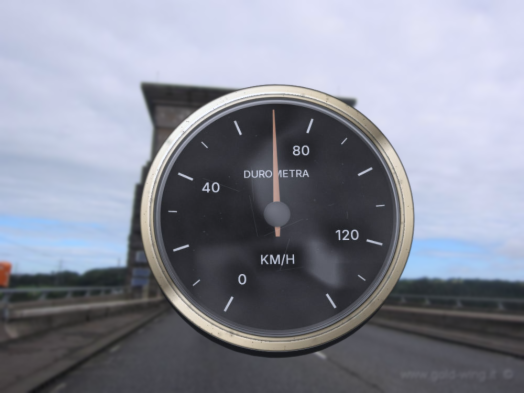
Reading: 70,km/h
